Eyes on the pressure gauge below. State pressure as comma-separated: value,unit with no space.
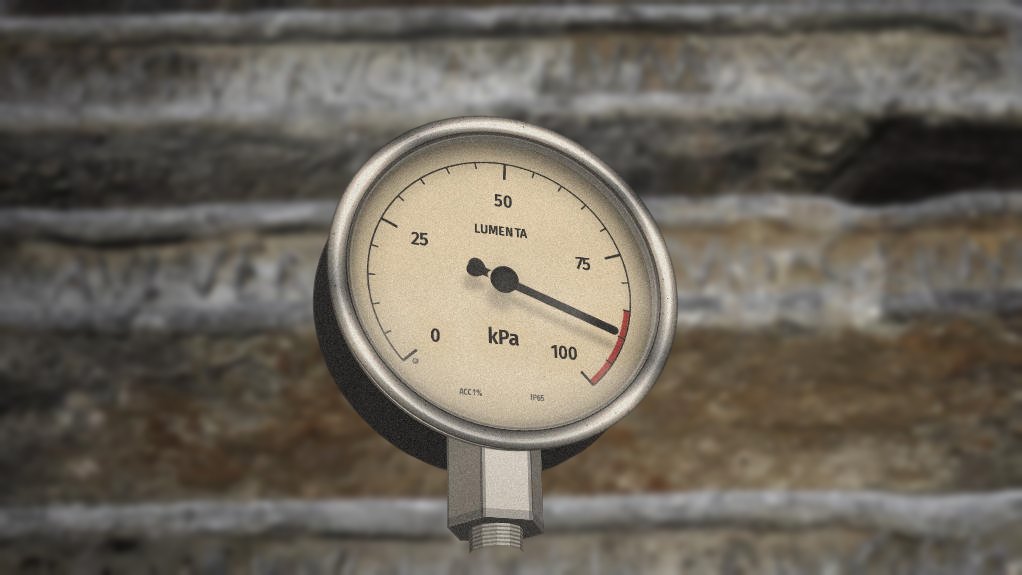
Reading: 90,kPa
